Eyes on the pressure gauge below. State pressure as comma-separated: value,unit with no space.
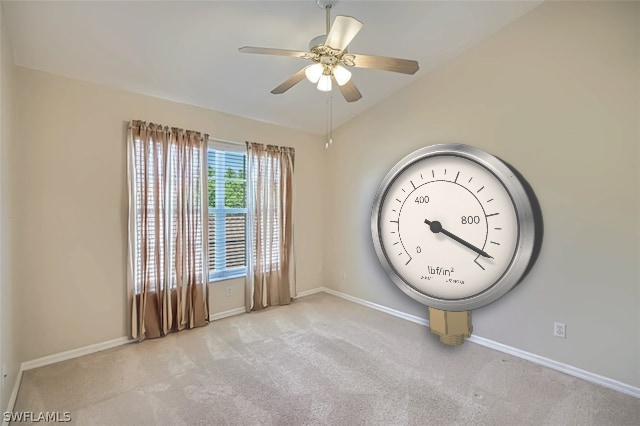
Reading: 950,psi
